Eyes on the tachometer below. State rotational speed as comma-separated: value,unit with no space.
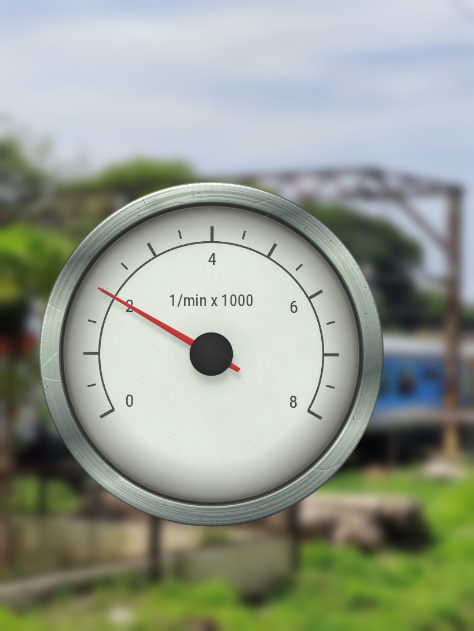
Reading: 2000,rpm
